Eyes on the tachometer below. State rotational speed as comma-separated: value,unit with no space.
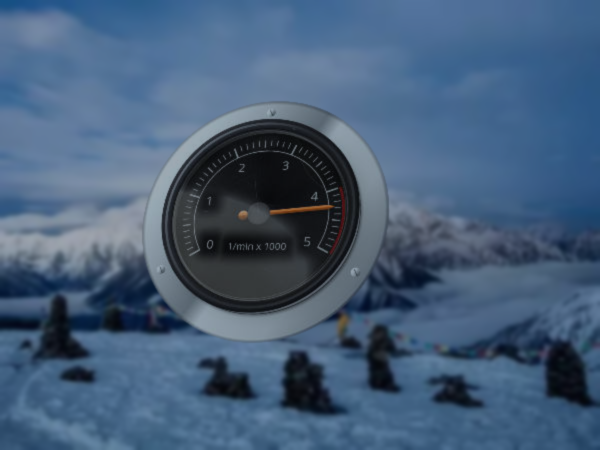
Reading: 4300,rpm
